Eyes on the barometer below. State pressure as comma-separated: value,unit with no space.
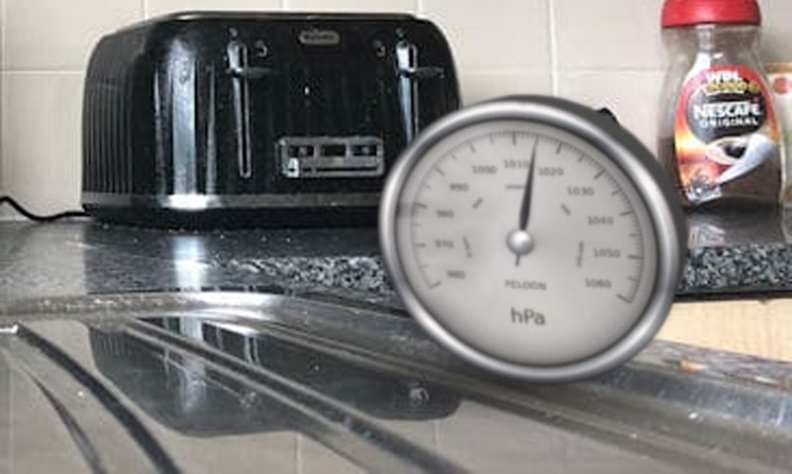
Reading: 1015,hPa
